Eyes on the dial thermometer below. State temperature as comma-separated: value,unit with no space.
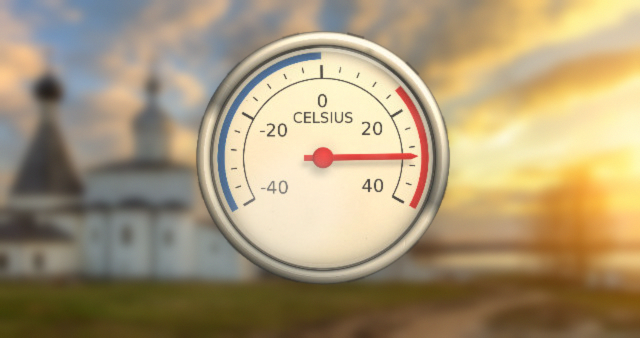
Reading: 30,°C
